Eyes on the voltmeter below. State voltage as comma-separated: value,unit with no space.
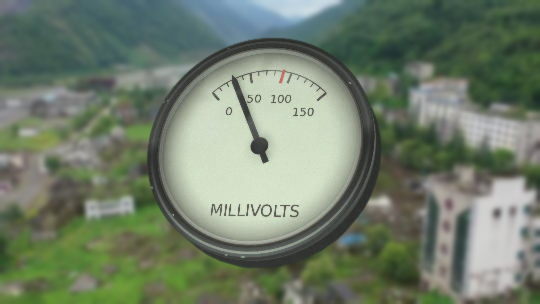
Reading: 30,mV
